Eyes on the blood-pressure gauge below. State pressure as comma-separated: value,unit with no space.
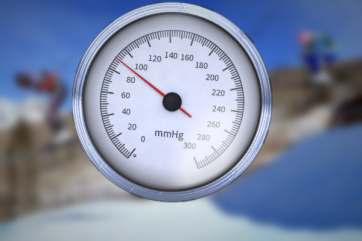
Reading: 90,mmHg
